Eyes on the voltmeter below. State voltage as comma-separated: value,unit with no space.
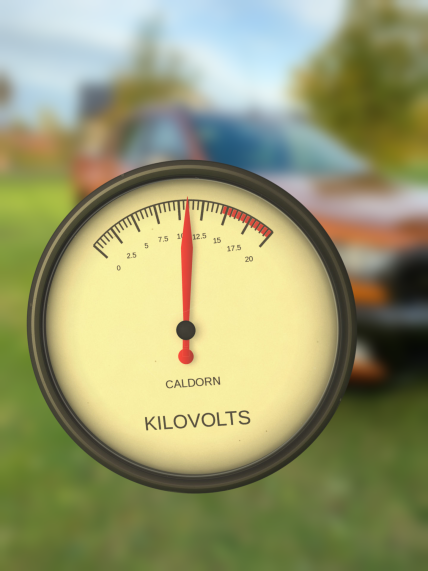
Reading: 11,kV
